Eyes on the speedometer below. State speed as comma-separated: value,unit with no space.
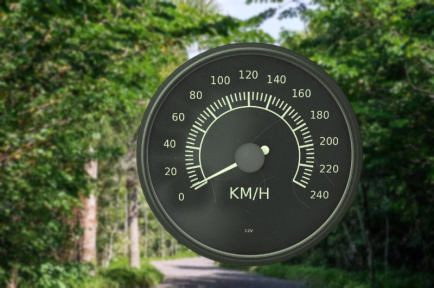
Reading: 4,km/h
